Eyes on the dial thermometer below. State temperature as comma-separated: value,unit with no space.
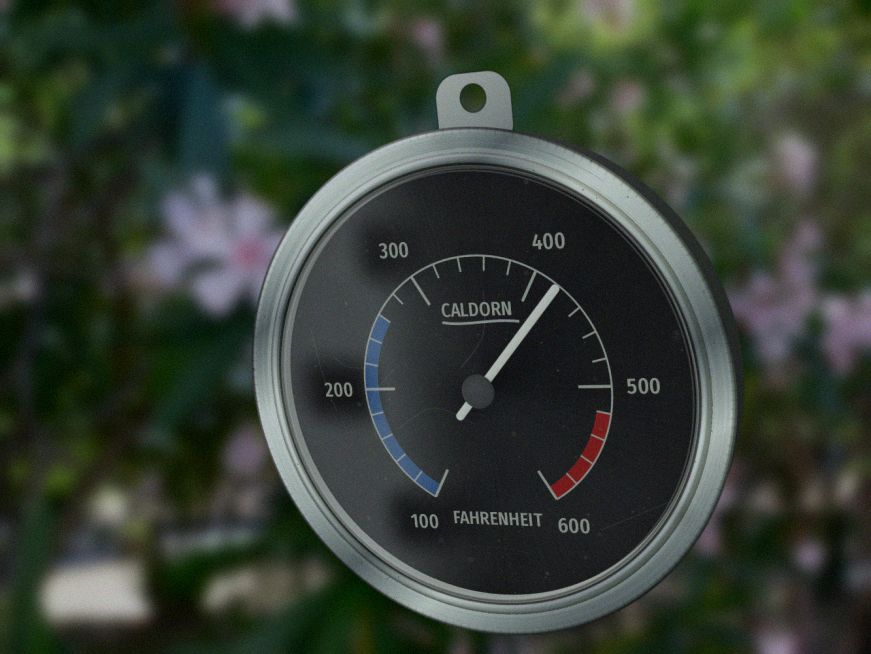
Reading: 420,°F
